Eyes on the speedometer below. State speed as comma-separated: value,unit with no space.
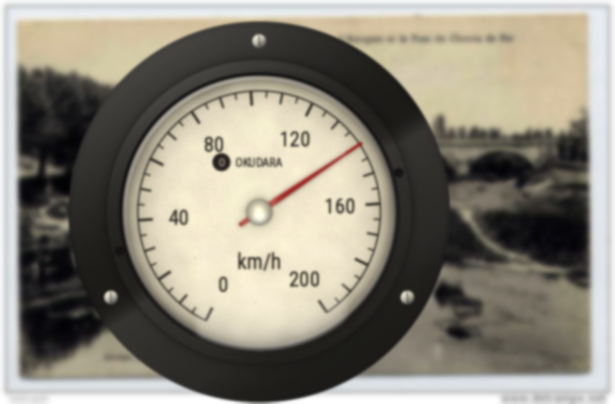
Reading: 140,km/h
